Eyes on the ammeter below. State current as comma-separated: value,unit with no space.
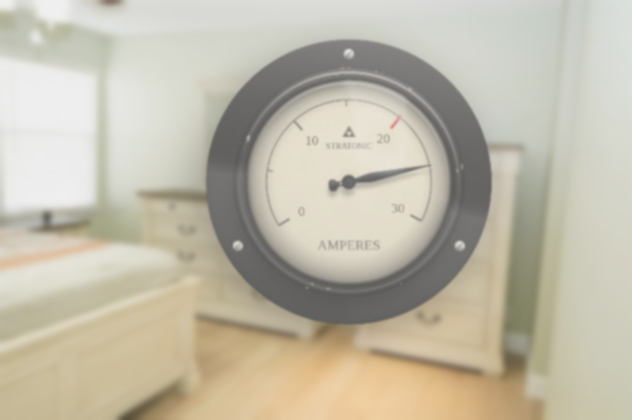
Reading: 25,A
